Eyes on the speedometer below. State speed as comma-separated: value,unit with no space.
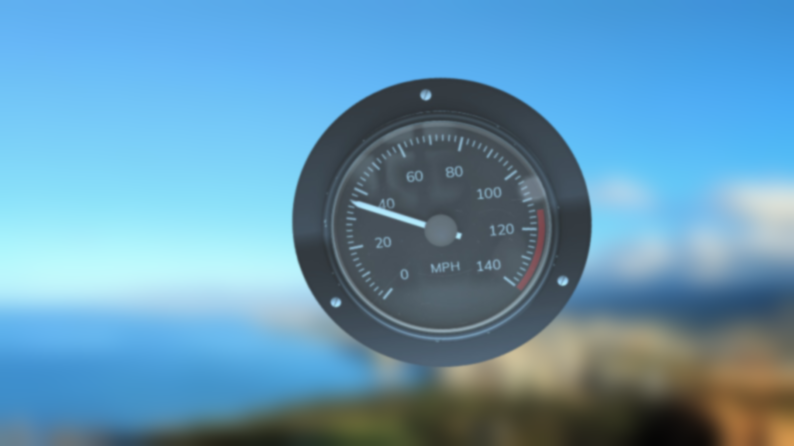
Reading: 36,mph
